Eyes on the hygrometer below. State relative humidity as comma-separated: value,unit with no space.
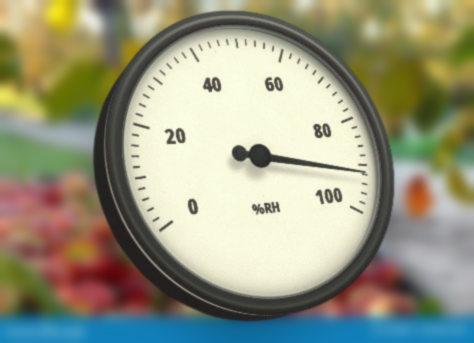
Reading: 92,%
